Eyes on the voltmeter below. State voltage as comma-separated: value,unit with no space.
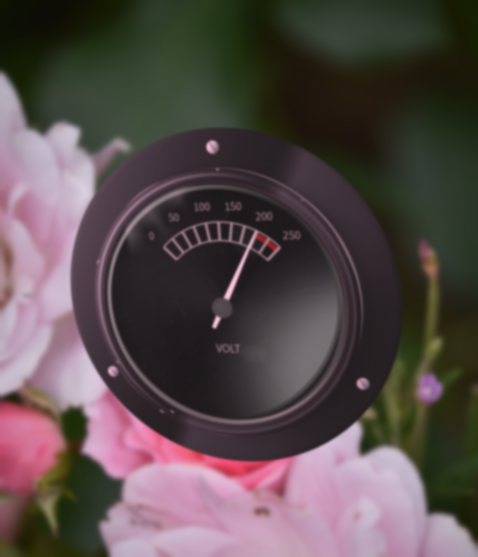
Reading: 200,V
